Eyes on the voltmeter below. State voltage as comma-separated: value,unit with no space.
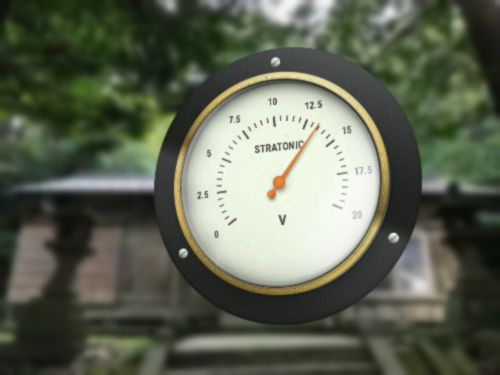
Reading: 13.5,V
